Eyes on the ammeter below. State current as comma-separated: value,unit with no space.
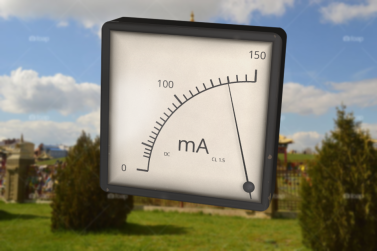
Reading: 135,mA
